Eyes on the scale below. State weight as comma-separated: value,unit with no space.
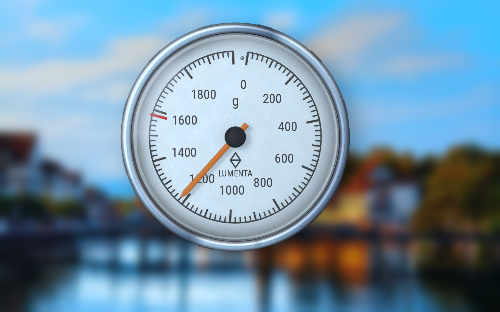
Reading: 1220,g
